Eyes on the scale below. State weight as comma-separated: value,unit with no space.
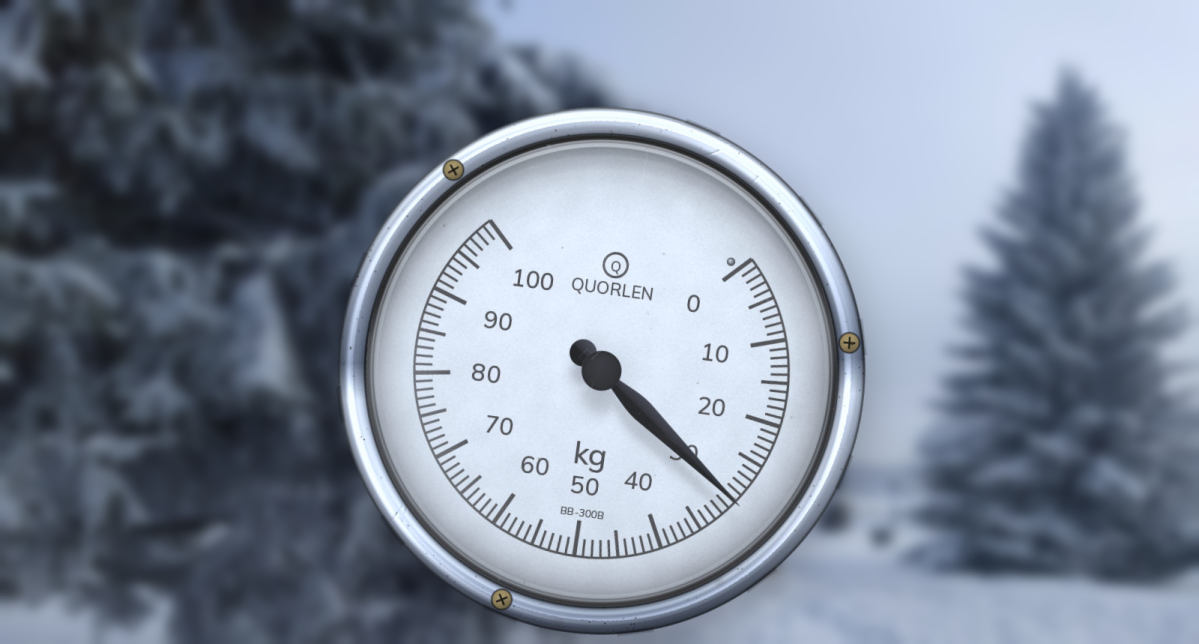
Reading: 30,kg
